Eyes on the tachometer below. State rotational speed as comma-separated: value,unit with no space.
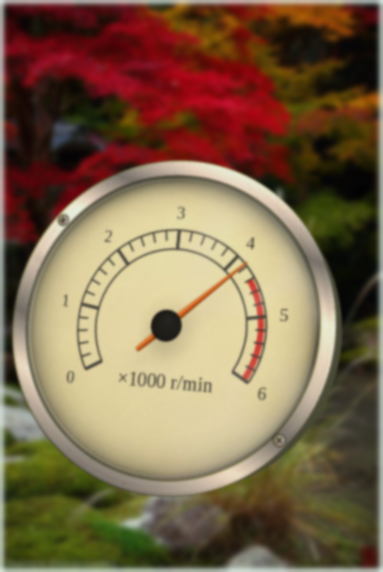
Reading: 4200,rpm
